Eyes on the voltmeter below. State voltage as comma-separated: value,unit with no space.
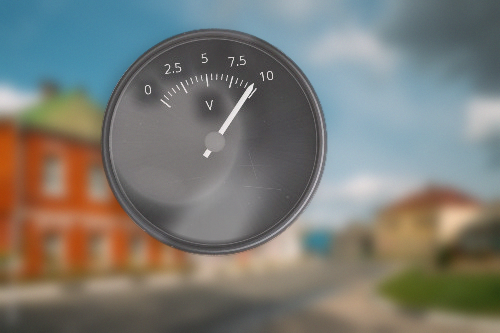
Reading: 9.5,V
